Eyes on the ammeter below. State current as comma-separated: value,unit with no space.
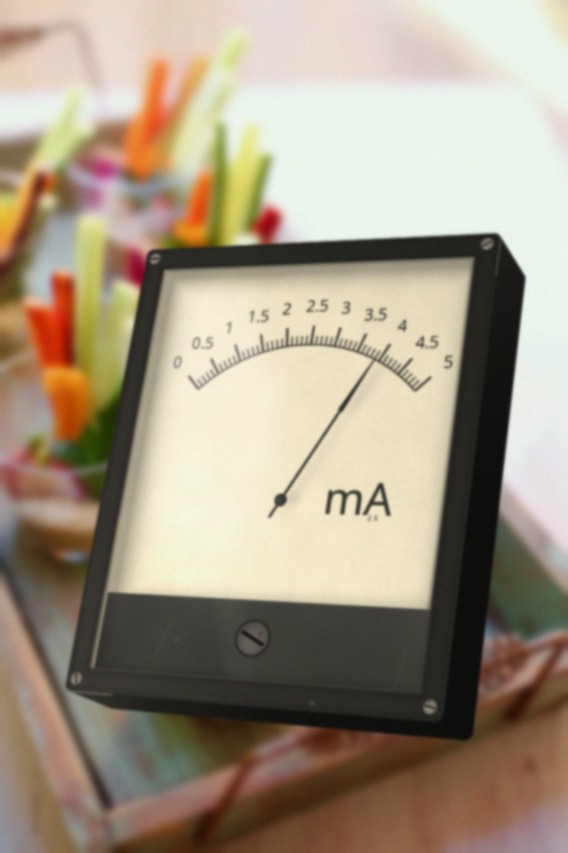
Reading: 4,mA
